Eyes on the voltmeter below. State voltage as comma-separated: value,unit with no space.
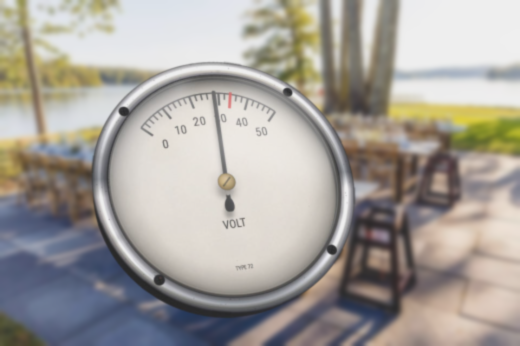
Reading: 28,V
